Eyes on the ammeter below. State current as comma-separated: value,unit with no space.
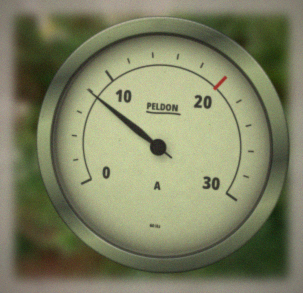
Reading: 8,A
